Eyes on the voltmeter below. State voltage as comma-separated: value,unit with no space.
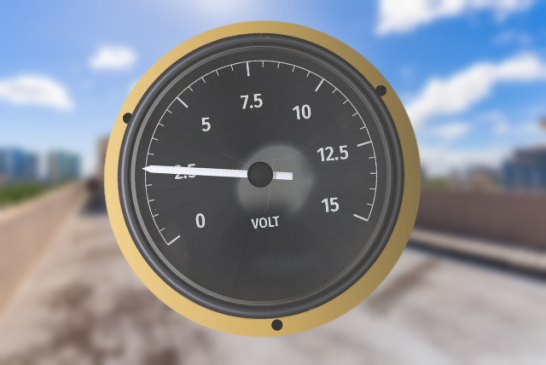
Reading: 2.5,V
